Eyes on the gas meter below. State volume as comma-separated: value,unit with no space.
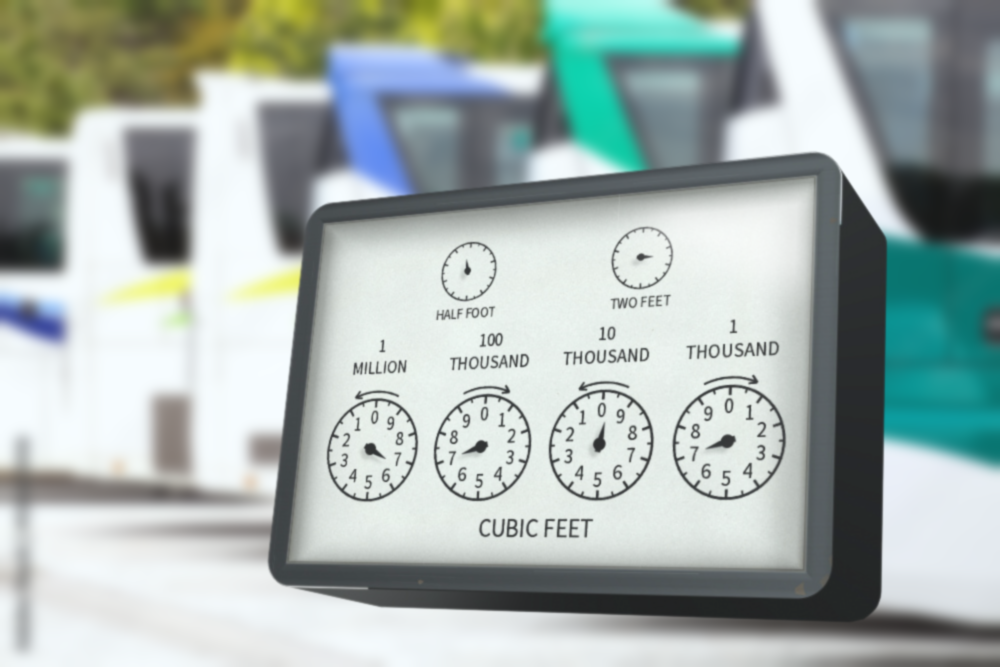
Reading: 669700,ft³
